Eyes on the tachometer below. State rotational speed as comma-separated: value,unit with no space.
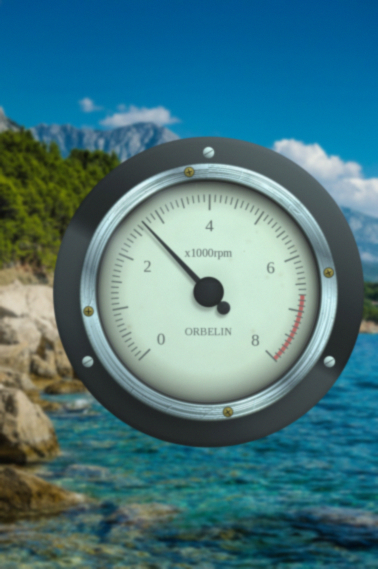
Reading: 2700,rpm
